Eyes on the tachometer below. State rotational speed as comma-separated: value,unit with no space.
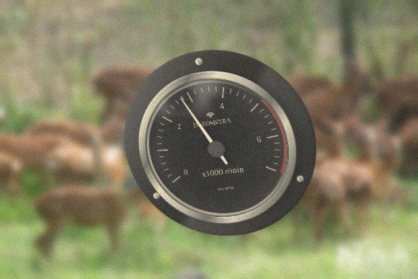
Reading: 2800,rpm
